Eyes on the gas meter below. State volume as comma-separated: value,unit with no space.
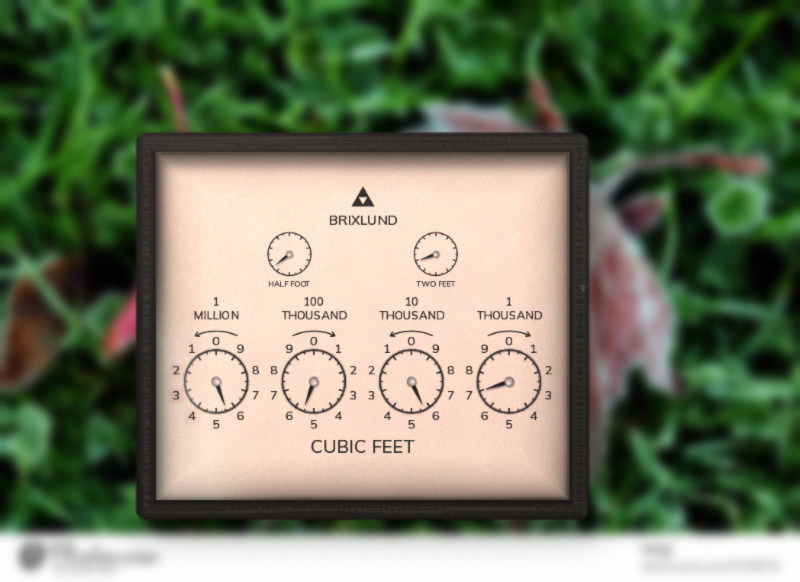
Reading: 555700,ft³
